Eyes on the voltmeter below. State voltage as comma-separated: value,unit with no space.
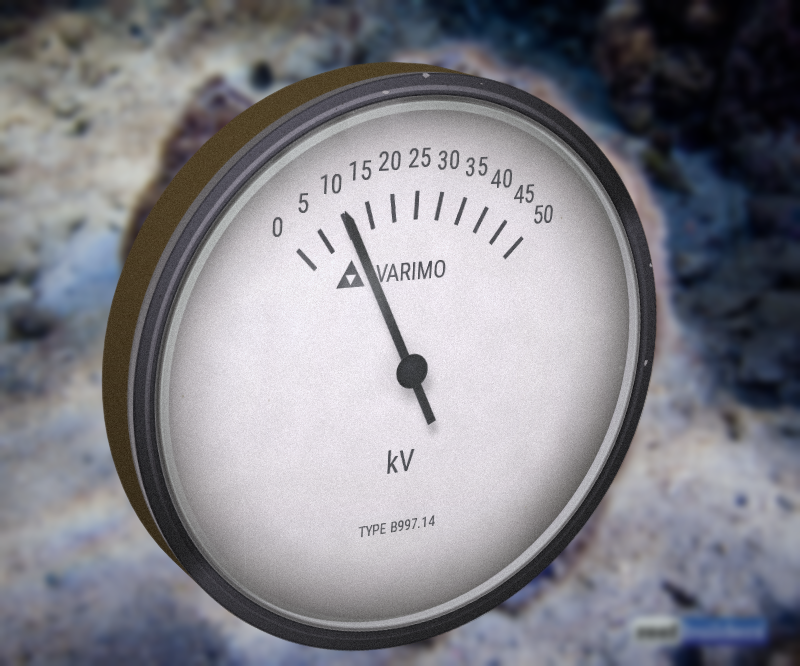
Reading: 10,kV
